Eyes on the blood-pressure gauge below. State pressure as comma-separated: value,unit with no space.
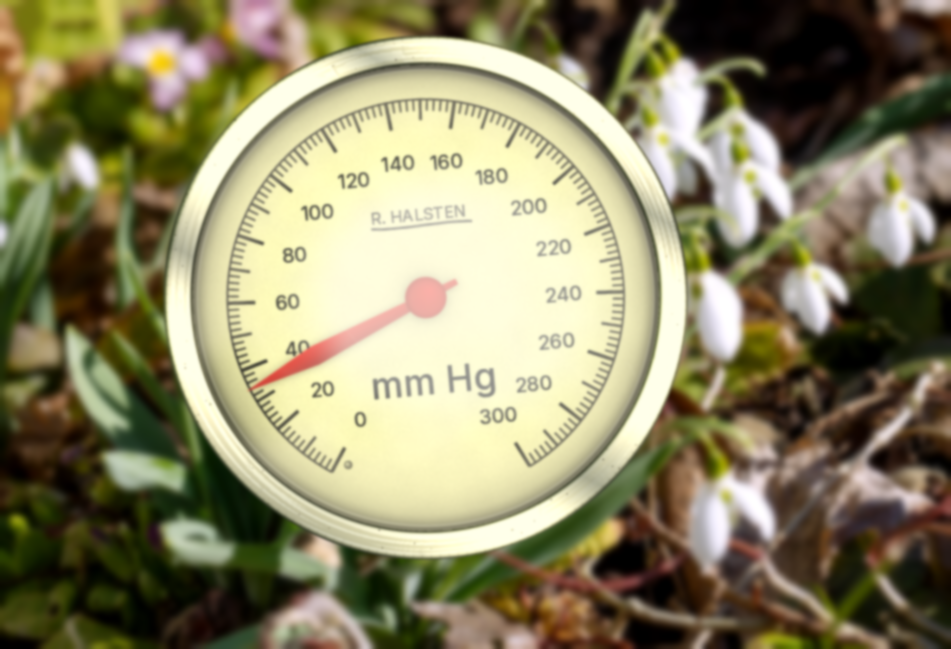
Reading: 34,mmHg
